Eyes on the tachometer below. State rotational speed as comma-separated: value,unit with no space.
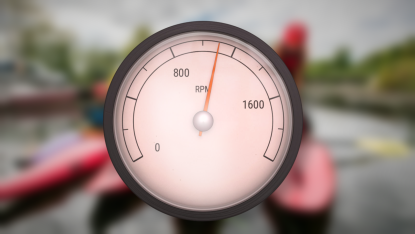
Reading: 1100,rpm
